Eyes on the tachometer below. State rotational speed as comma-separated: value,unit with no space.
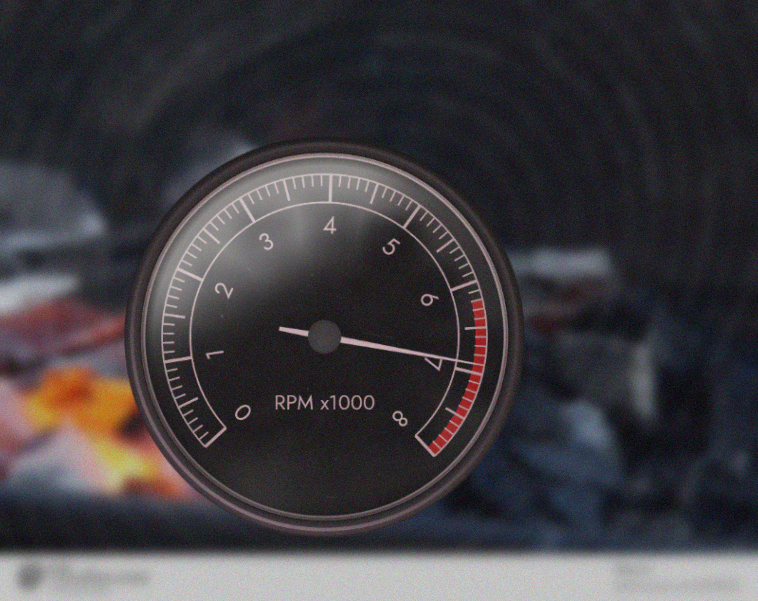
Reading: 6900,rpm
